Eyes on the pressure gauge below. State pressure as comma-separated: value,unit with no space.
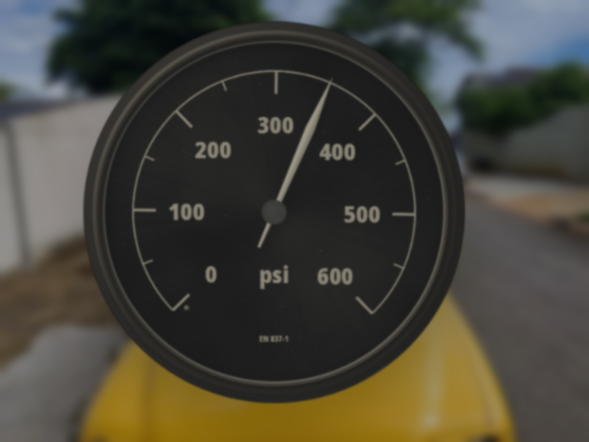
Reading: 350,psi
